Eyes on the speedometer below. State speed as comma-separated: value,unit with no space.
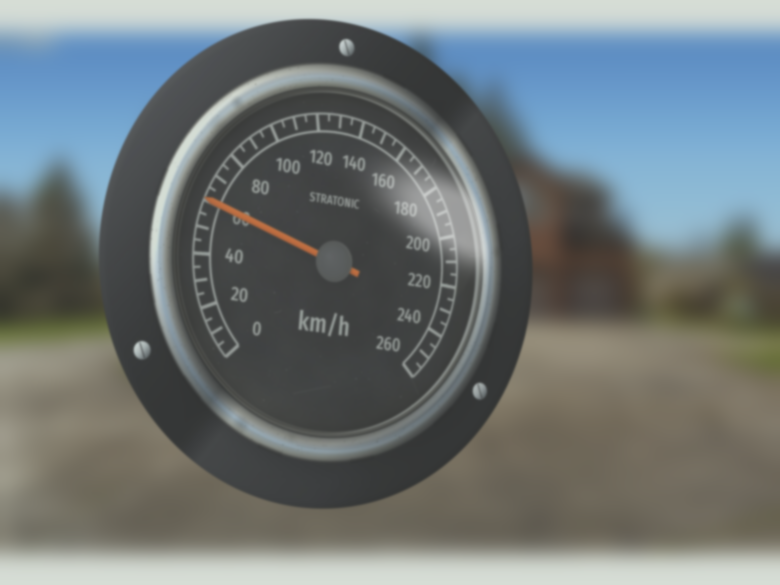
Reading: 60,km/h
